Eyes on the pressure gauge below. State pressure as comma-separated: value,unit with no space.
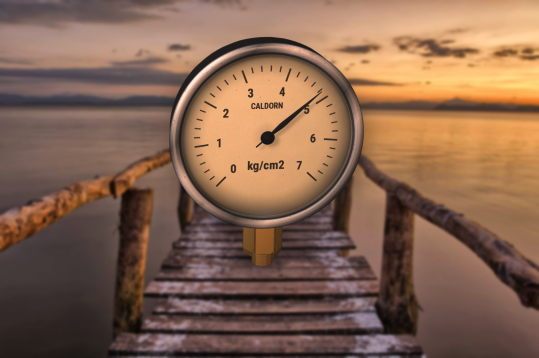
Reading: 4.8,kg/cm²
